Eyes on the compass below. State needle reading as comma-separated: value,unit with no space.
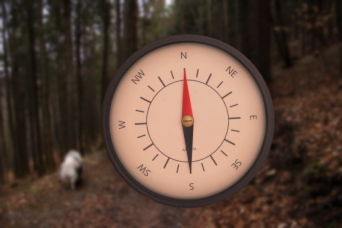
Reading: 0,°
